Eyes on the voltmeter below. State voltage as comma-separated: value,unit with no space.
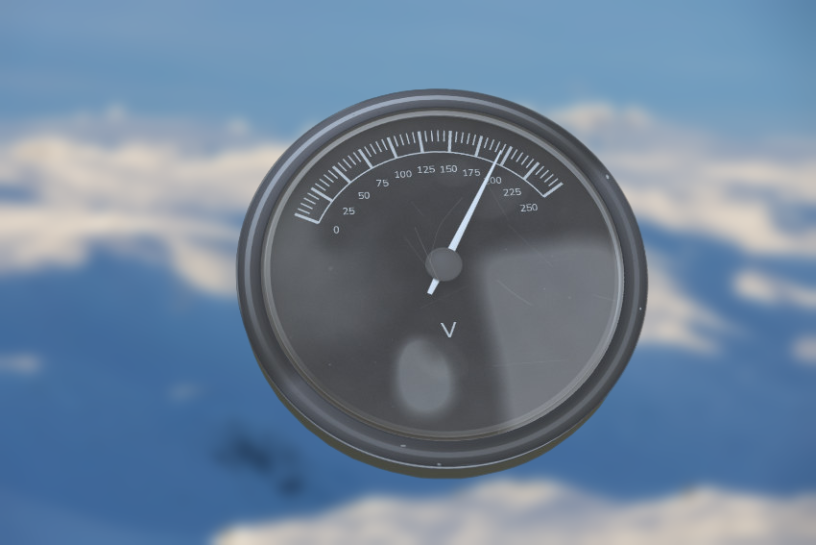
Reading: 195,V
